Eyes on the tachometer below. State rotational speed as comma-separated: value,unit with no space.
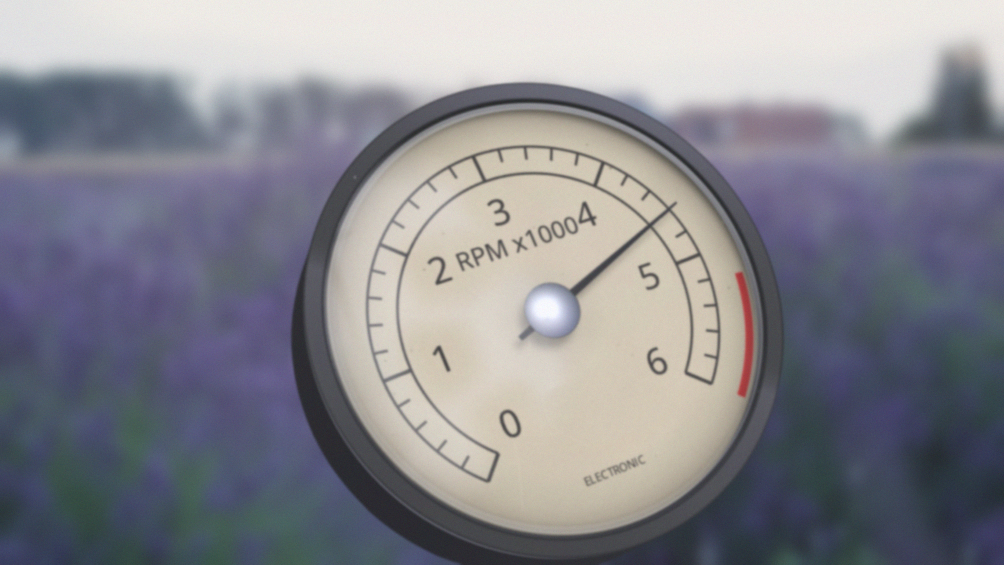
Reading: 4600,rpm
